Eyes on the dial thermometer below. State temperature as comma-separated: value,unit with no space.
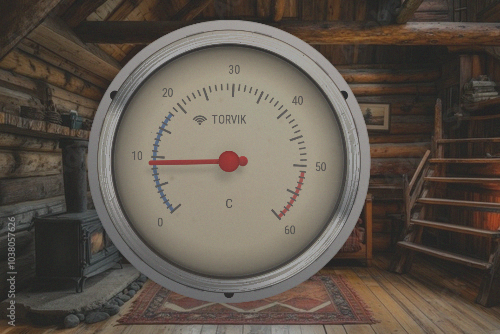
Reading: 9,°C
